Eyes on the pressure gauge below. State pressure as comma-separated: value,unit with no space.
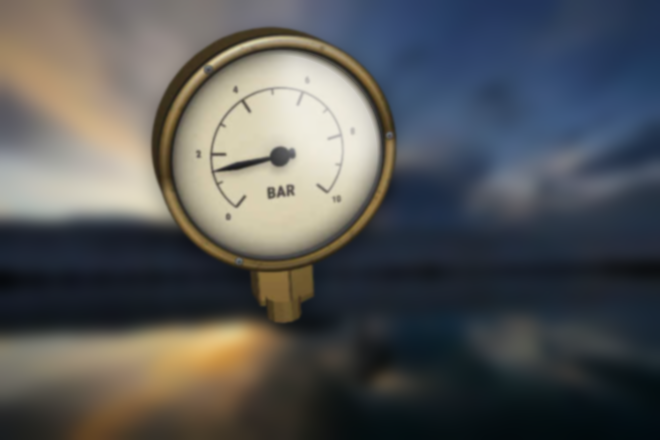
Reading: 1.5,bar
